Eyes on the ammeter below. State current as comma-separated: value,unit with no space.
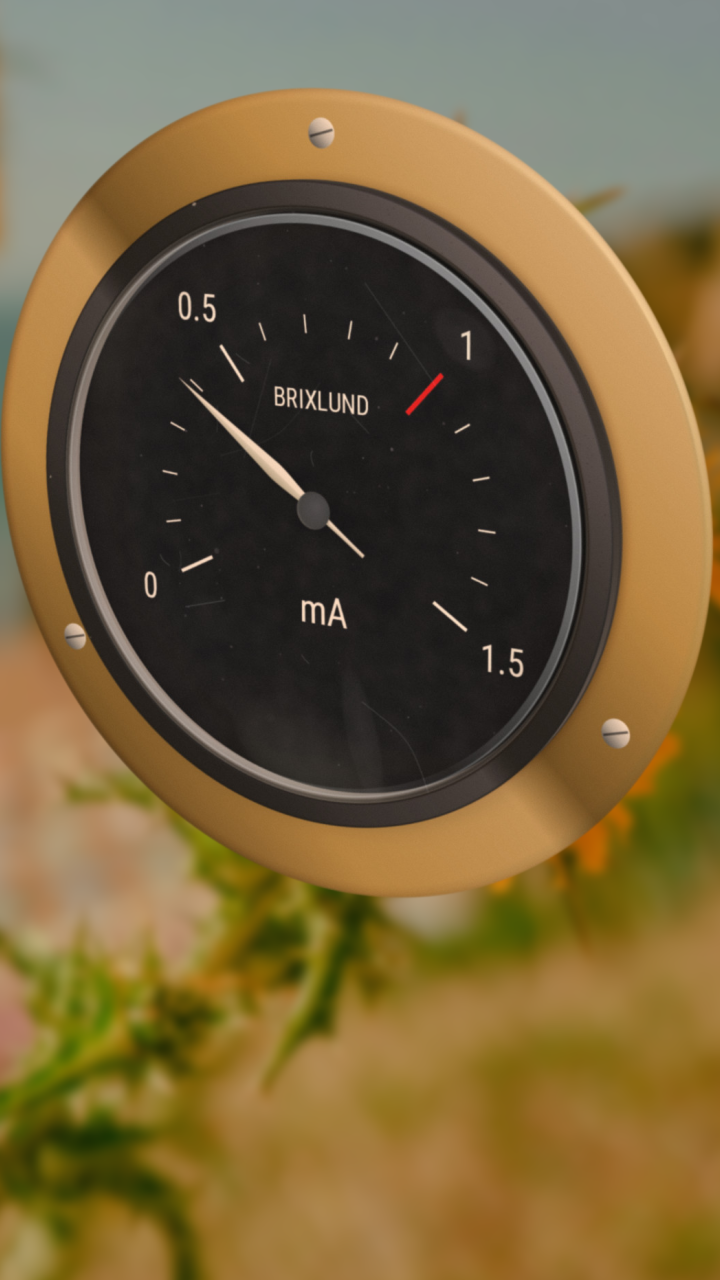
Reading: 0.4,mA
